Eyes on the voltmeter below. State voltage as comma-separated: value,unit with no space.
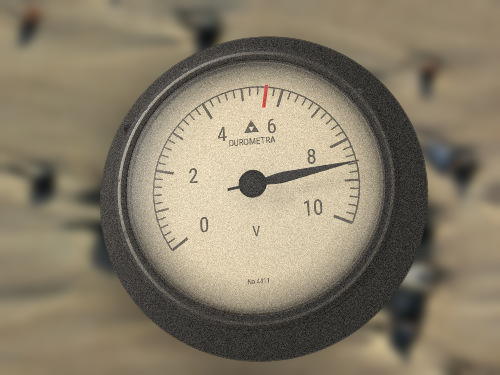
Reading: 8.6,V
